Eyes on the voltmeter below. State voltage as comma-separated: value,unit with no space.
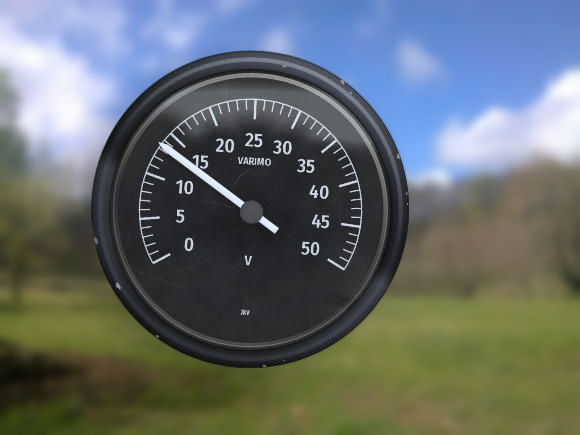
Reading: 13.5,V
